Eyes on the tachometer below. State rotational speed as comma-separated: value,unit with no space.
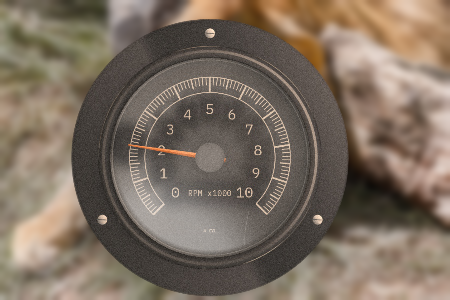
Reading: 2000,rpm
